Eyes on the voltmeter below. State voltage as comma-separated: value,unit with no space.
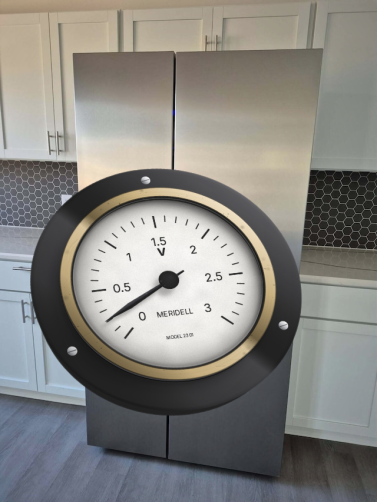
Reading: 0.2,V
